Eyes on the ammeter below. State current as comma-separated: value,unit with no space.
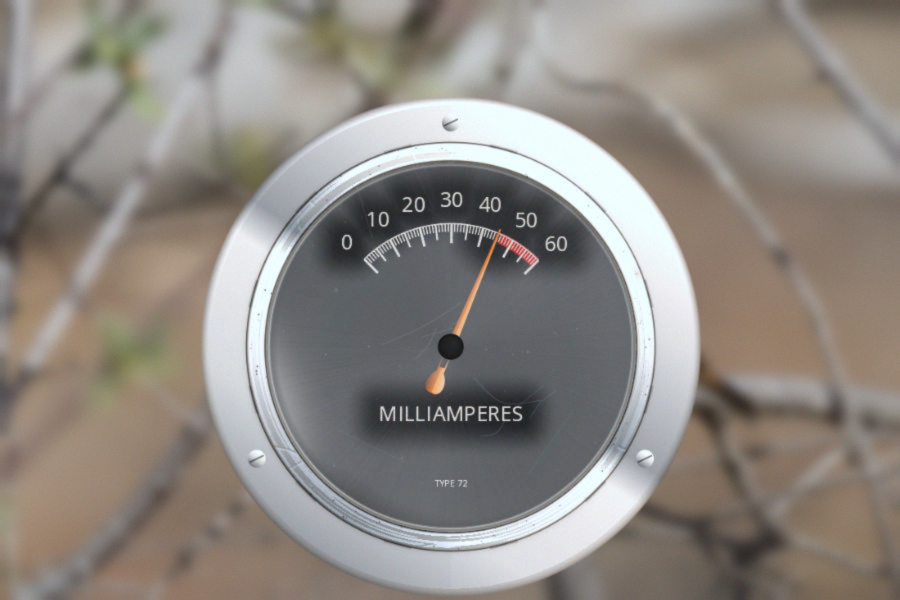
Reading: 45,mA
